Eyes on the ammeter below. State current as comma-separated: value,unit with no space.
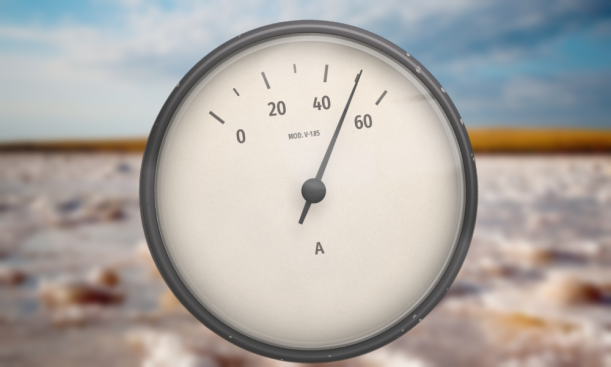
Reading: 50,A
